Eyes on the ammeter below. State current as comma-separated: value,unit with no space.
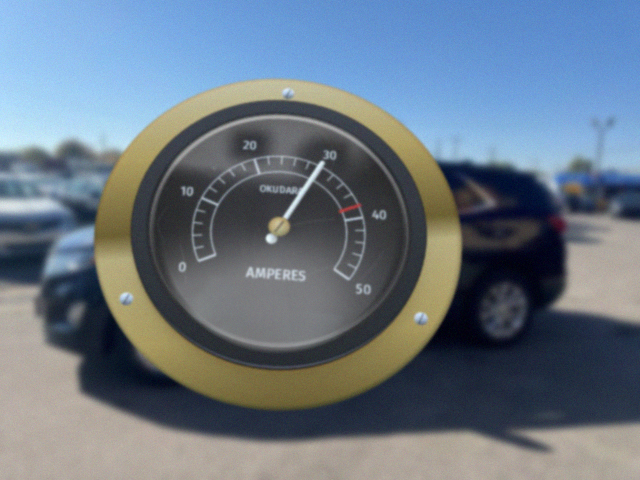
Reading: 30,A
